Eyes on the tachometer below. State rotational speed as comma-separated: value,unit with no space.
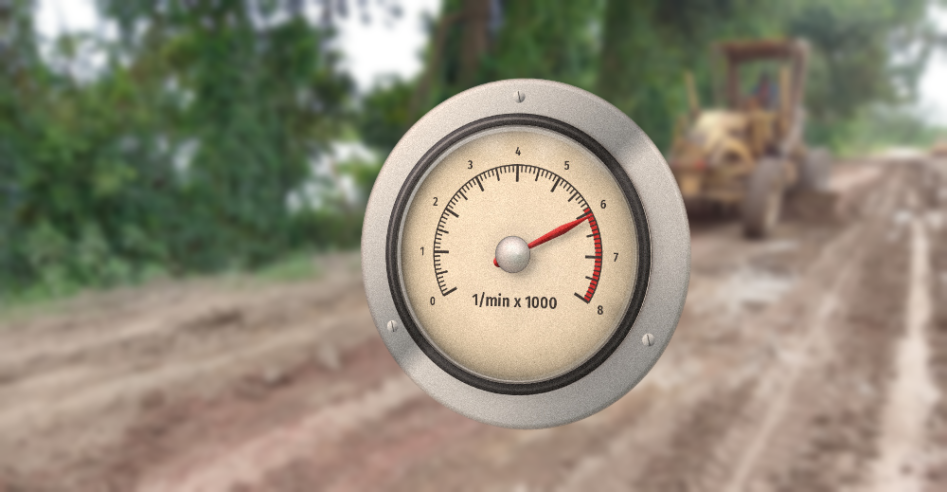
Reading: 6100,rpm
